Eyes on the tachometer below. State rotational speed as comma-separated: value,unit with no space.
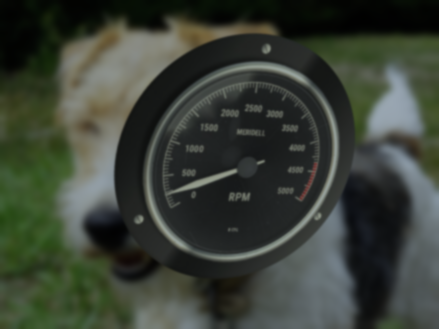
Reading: 250,rpm
